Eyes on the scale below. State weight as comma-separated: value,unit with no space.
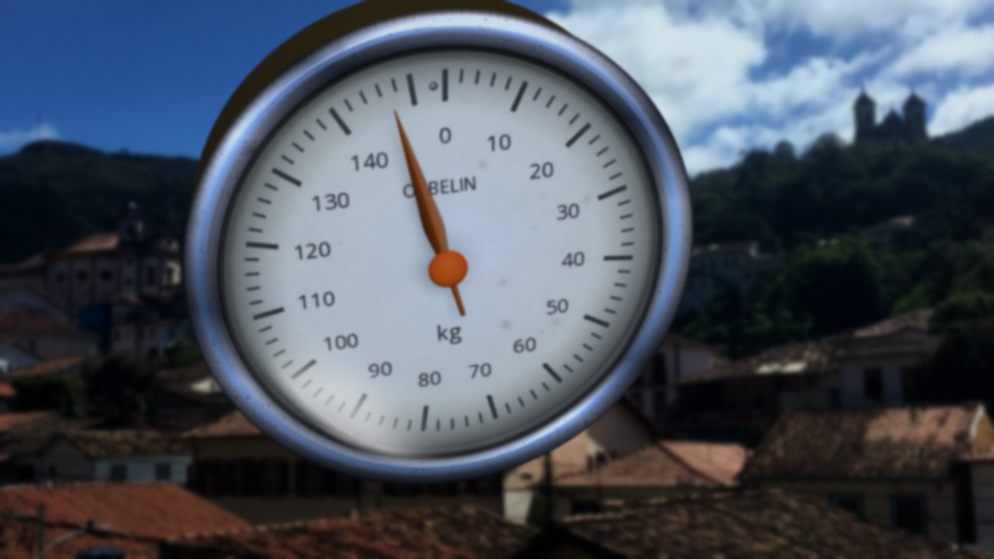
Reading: 147,kg
